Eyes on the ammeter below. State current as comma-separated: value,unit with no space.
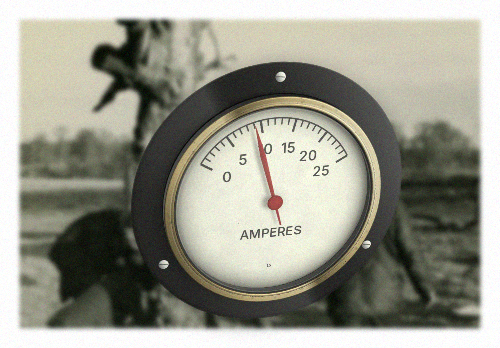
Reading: 9,A
